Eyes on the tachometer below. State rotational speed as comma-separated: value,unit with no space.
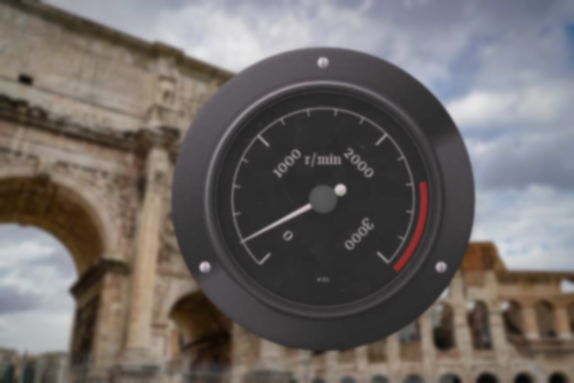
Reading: 200,rpm
